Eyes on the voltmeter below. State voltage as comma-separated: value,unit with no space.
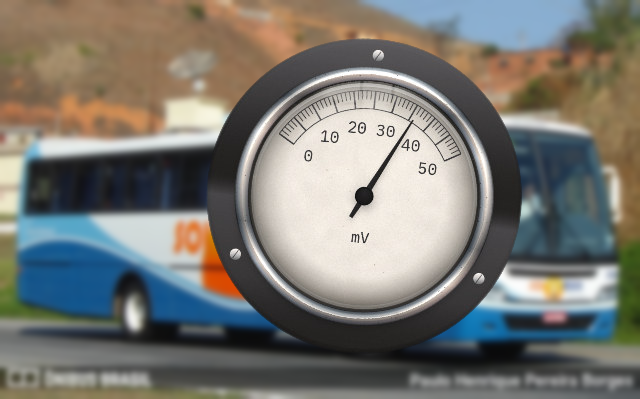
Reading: 36,mV
